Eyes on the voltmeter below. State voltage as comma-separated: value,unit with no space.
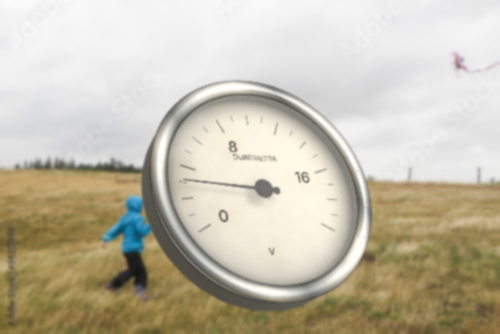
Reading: 3,V
